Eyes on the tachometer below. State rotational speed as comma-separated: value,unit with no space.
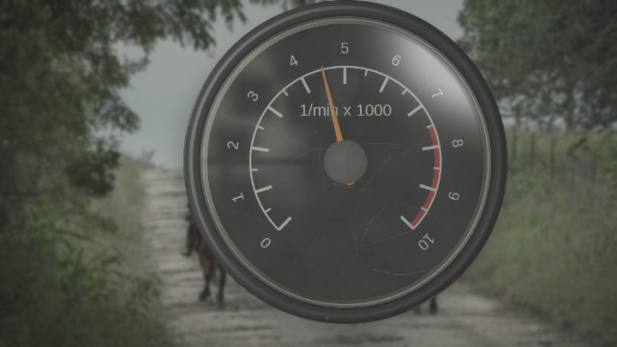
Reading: 4500,rpm
